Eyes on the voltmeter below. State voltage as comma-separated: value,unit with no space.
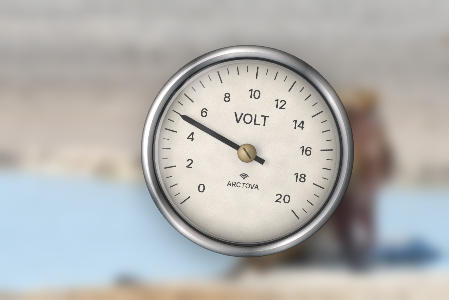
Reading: 5,V
